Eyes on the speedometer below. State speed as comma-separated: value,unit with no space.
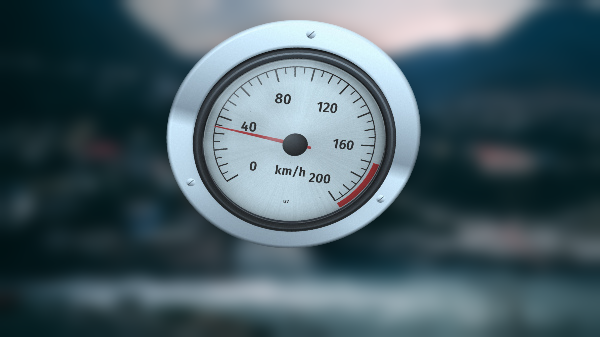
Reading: 35,km/h
